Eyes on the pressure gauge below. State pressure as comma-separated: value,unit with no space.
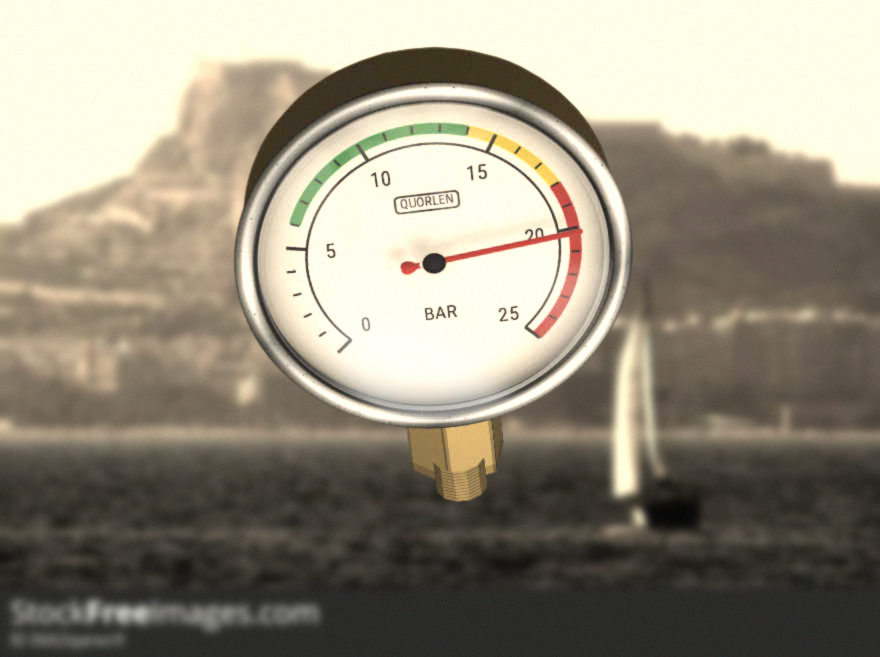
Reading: 20,bar
